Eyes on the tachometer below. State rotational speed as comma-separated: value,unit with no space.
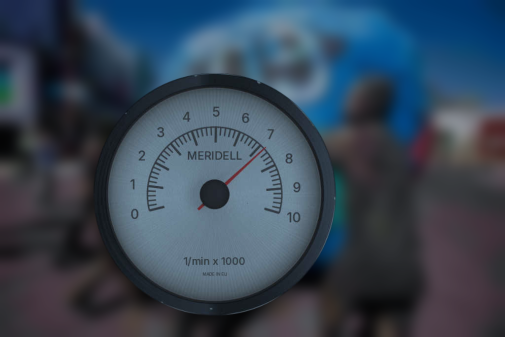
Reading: 7200,rpm
